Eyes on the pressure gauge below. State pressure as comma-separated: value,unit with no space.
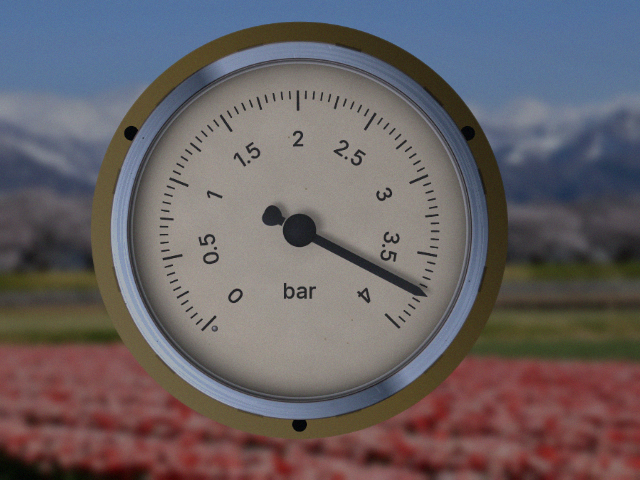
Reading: 3.75,bar
